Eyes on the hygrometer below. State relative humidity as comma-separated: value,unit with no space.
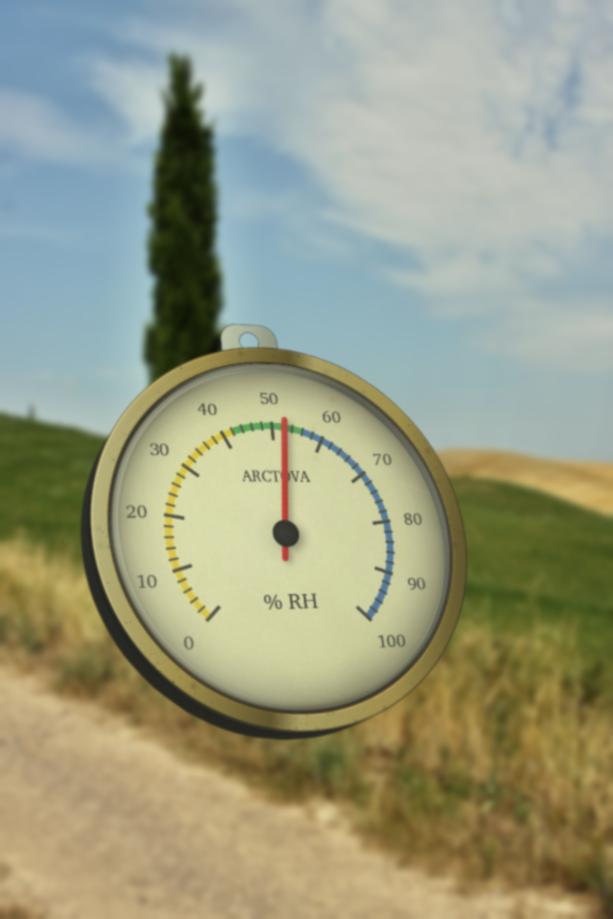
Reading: 52,%
